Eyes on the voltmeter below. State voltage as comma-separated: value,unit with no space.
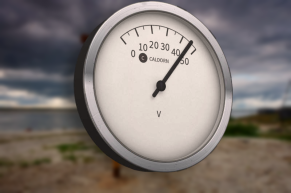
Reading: 45,V
